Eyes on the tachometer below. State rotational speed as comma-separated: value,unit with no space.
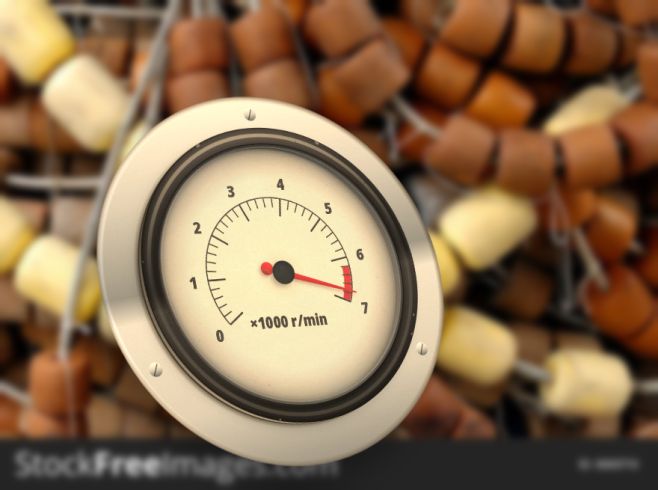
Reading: 6800,rpm
